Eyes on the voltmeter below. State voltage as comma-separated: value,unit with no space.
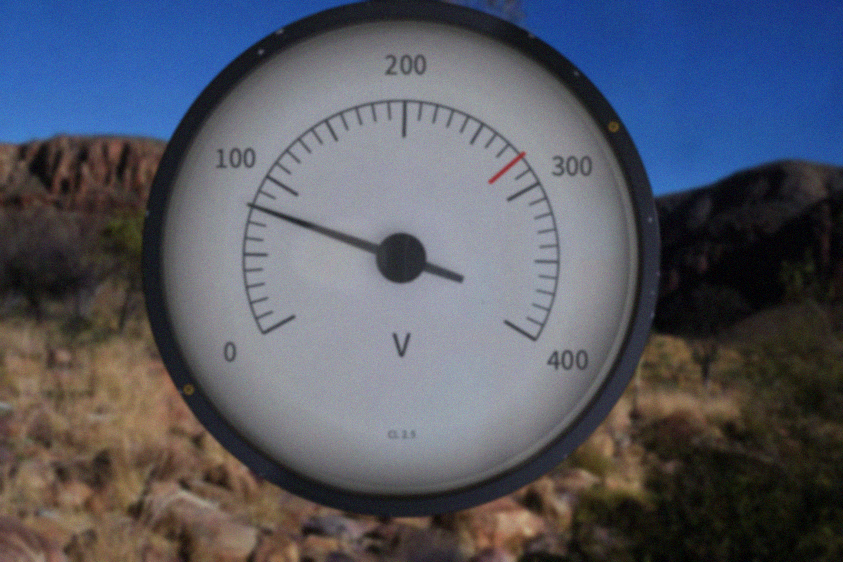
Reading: 80,V
